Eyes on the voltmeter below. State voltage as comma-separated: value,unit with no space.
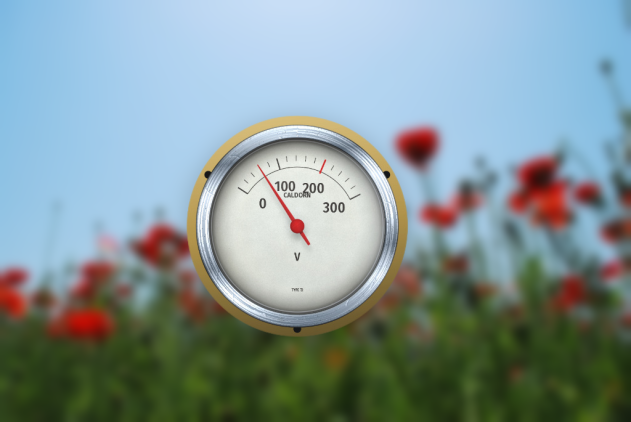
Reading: 60,V
